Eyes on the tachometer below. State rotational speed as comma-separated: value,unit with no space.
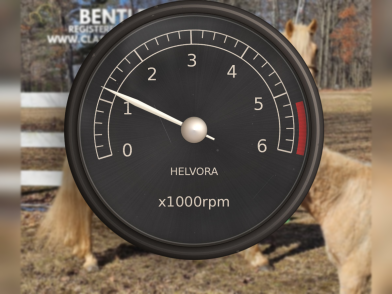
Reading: 1200,rpm
